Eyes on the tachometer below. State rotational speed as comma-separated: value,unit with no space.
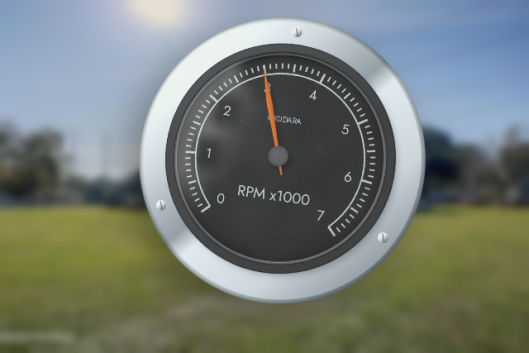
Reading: 3000,rpm
